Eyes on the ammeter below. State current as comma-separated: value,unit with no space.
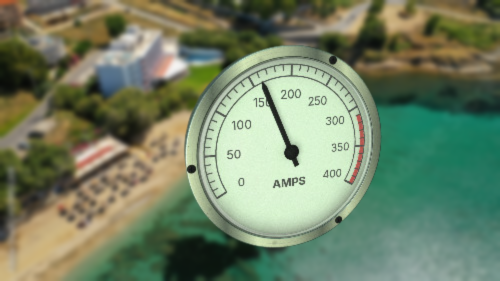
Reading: 160,A
